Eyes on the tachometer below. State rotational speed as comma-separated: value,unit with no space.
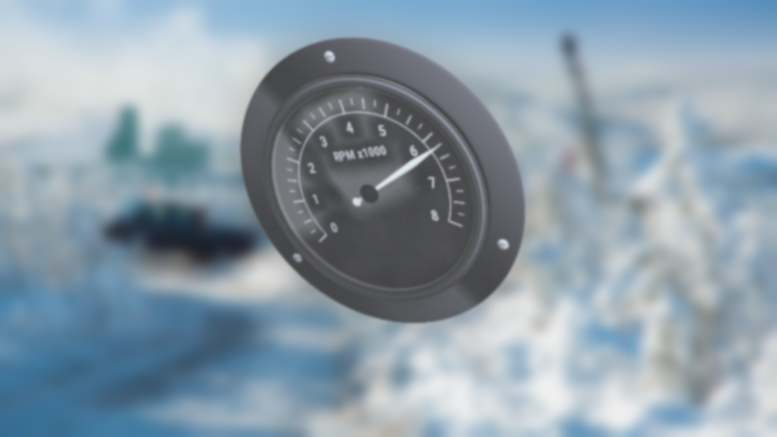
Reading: 6250,rpm
